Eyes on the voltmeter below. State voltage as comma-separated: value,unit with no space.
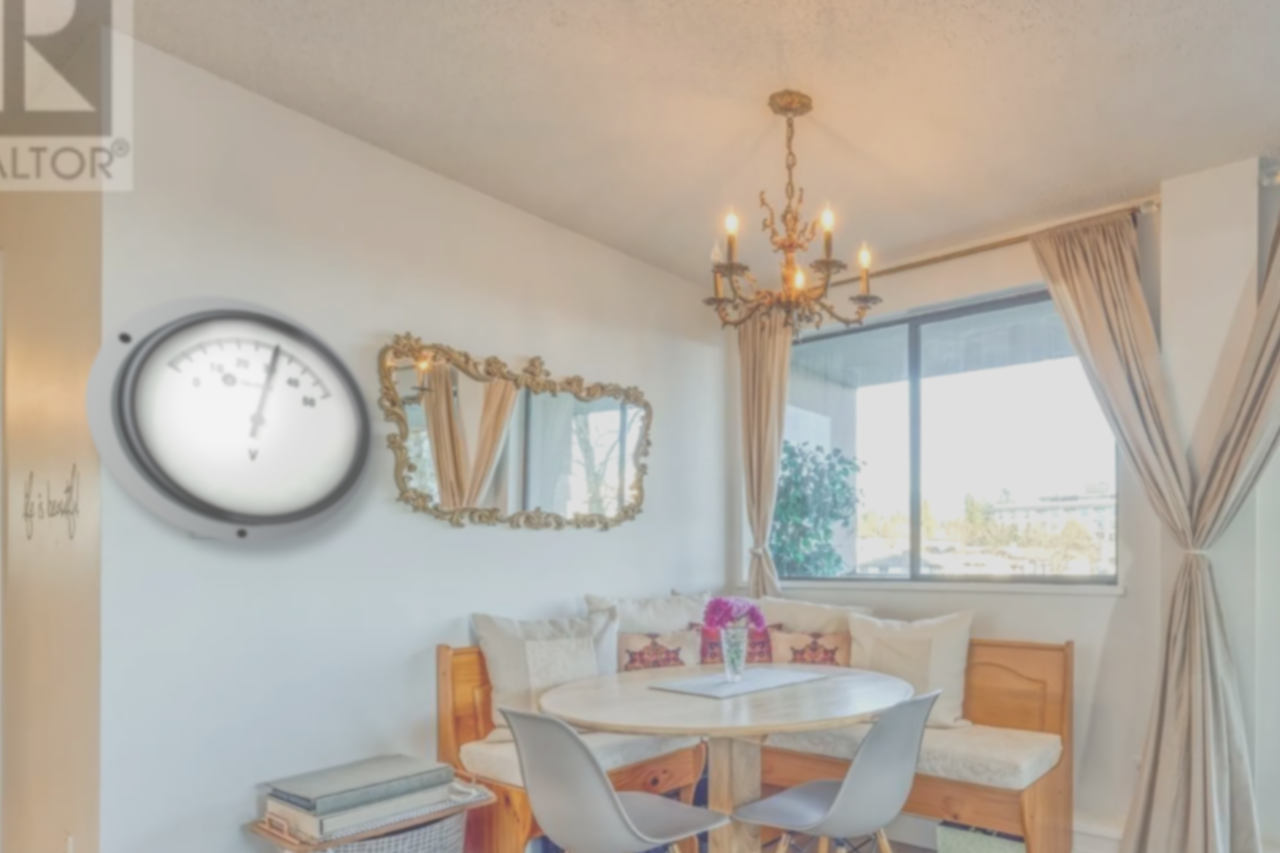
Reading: 30,V
